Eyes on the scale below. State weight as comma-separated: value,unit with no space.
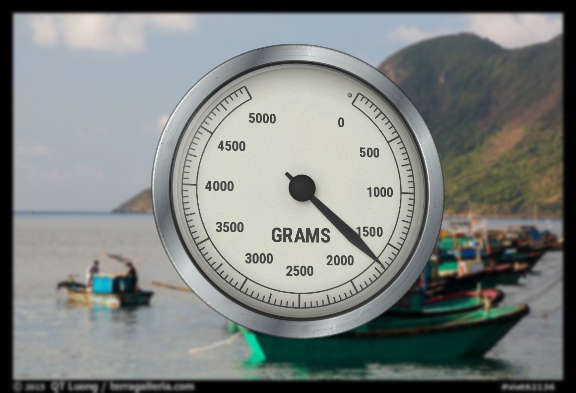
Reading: 1700,g
